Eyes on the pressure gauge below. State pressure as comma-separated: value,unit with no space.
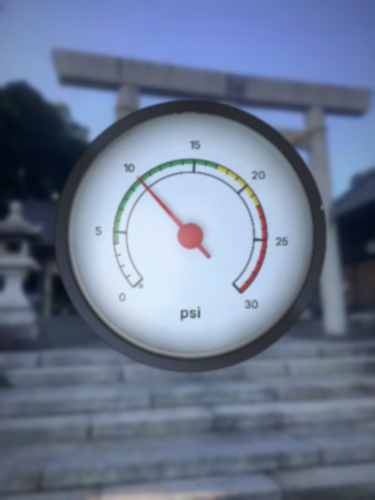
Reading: 10,psi
